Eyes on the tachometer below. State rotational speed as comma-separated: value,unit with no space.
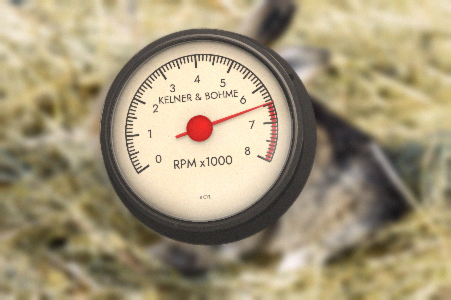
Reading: 6500,rpm
